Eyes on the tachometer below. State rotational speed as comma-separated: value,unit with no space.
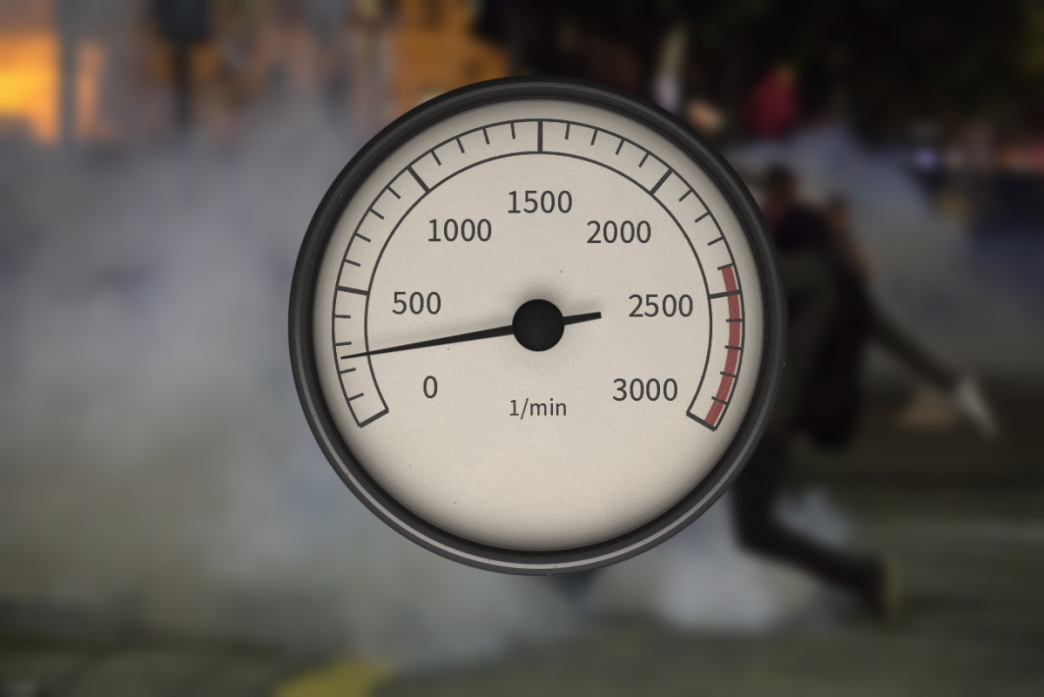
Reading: 250,rpm
